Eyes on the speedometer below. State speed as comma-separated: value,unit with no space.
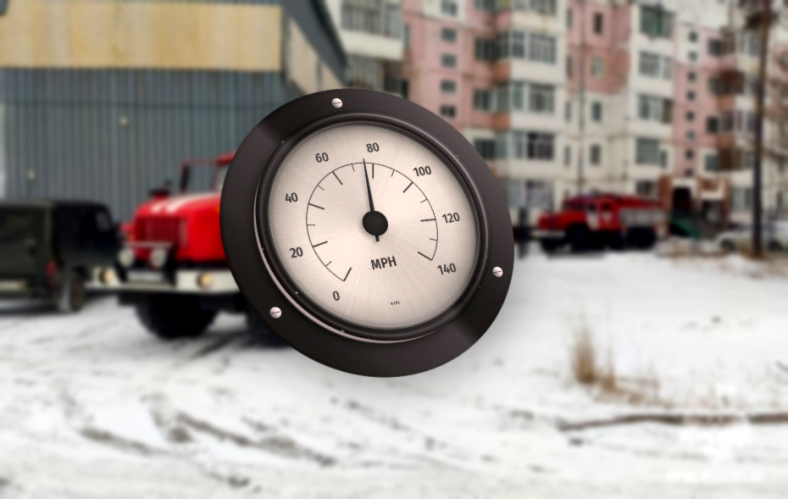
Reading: 75,mph
